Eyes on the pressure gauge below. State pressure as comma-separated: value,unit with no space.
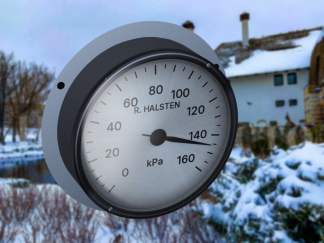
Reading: 145,kPa
